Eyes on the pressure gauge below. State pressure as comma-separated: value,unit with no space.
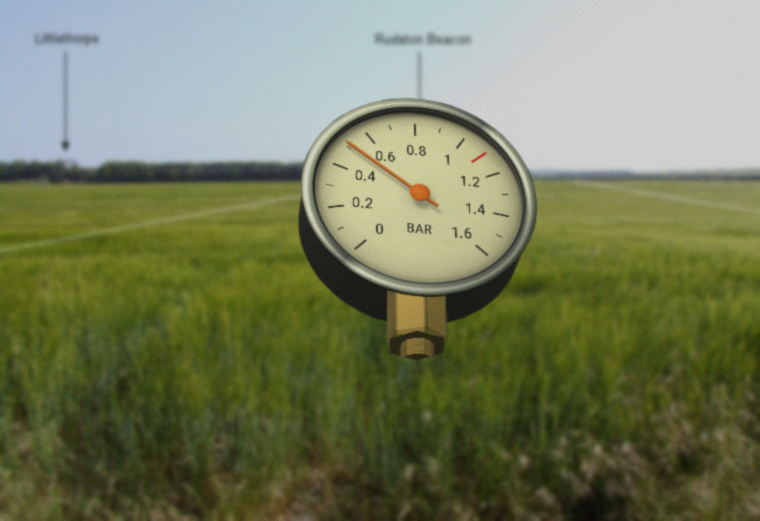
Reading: 0.5,bar
